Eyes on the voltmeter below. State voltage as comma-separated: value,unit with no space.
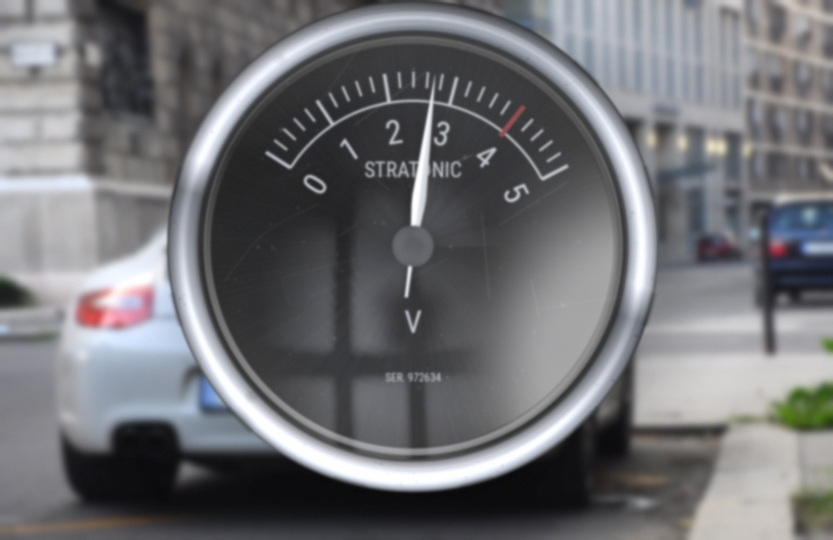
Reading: 2.7,V
